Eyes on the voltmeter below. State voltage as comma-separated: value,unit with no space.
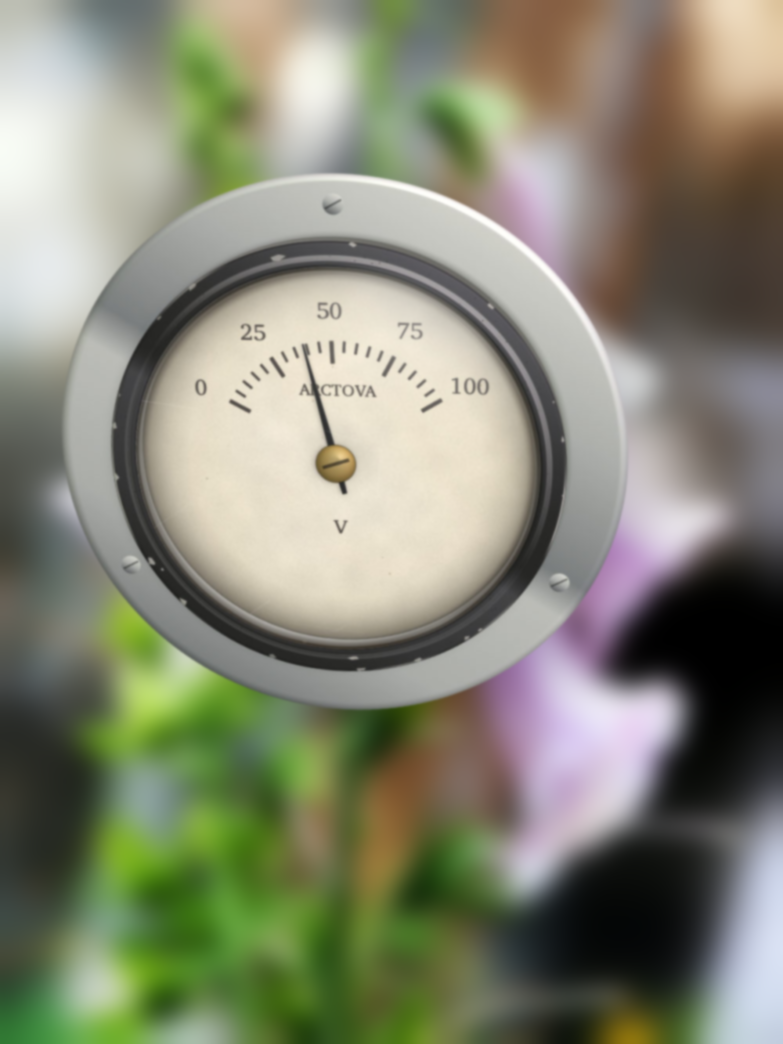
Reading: 40,V
